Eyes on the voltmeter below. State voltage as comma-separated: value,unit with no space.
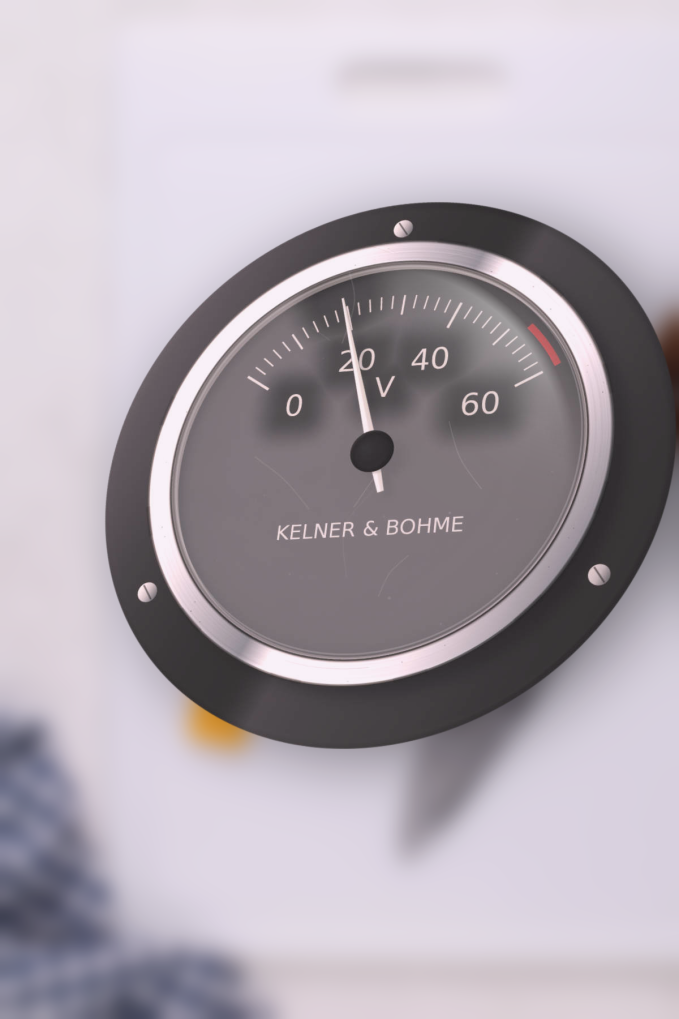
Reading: 20,V
